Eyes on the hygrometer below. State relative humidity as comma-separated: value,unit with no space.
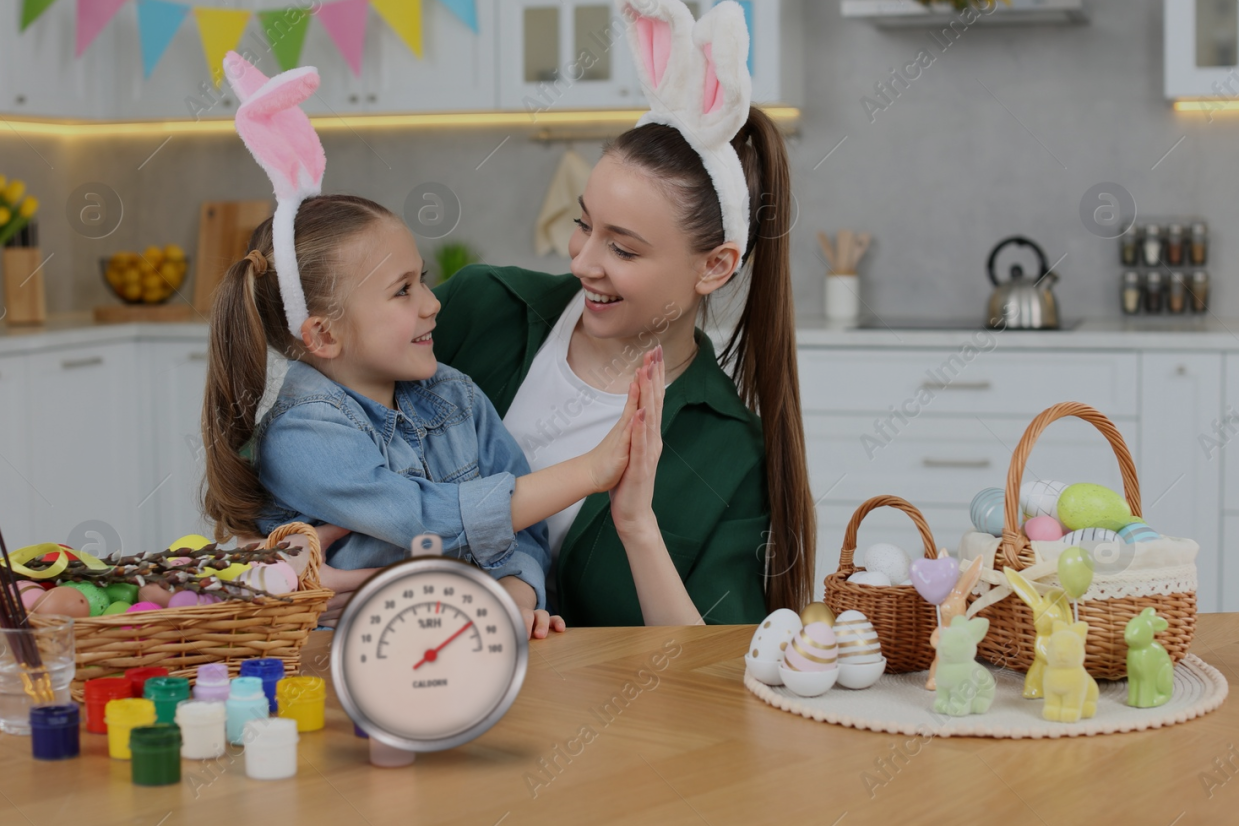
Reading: 80,%
